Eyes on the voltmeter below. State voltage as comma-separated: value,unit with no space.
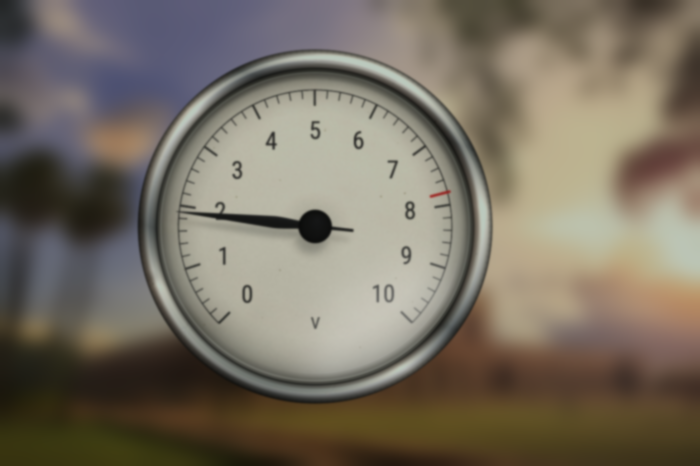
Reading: 1.9,V
